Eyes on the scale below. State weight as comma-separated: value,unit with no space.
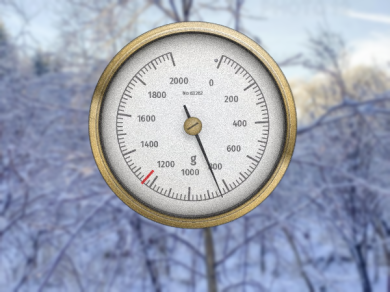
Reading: 840,g
